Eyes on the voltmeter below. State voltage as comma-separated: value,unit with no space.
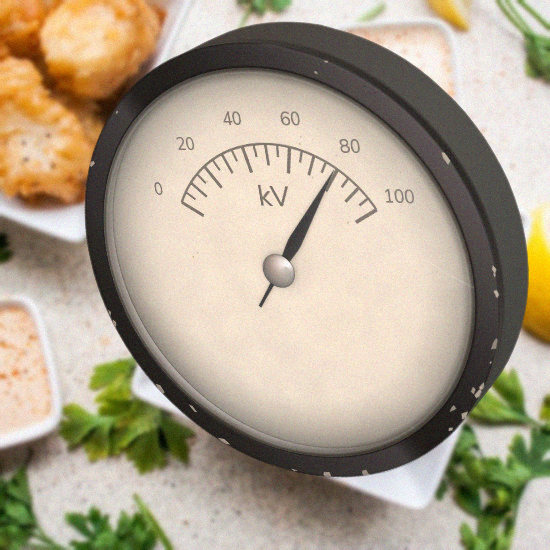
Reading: 80,kV
